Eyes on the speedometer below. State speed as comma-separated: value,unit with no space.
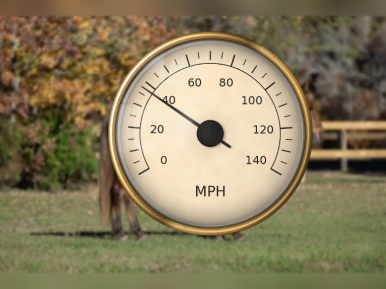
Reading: 37.5,mph
